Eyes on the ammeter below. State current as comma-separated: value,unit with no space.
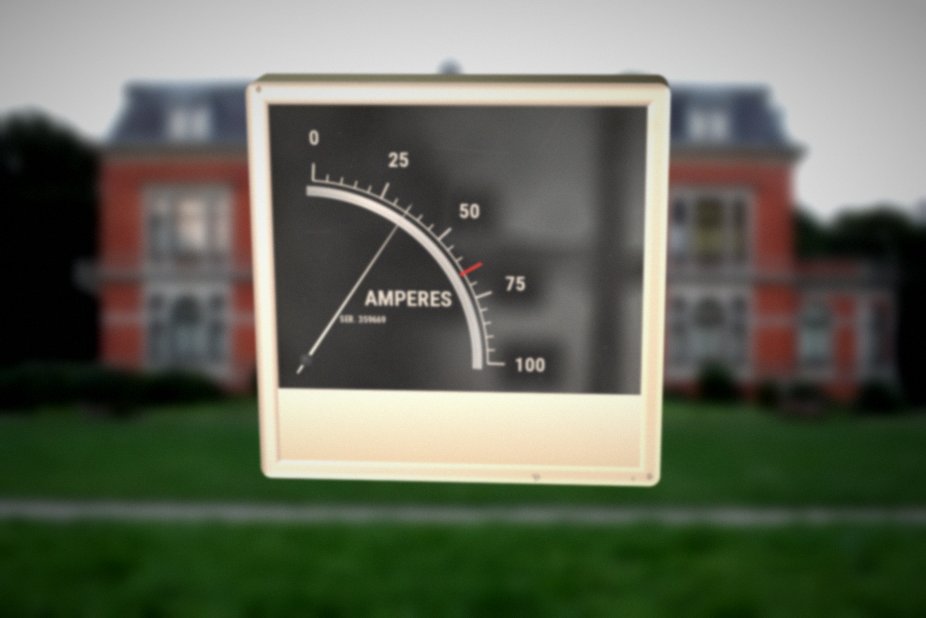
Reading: 35,A
